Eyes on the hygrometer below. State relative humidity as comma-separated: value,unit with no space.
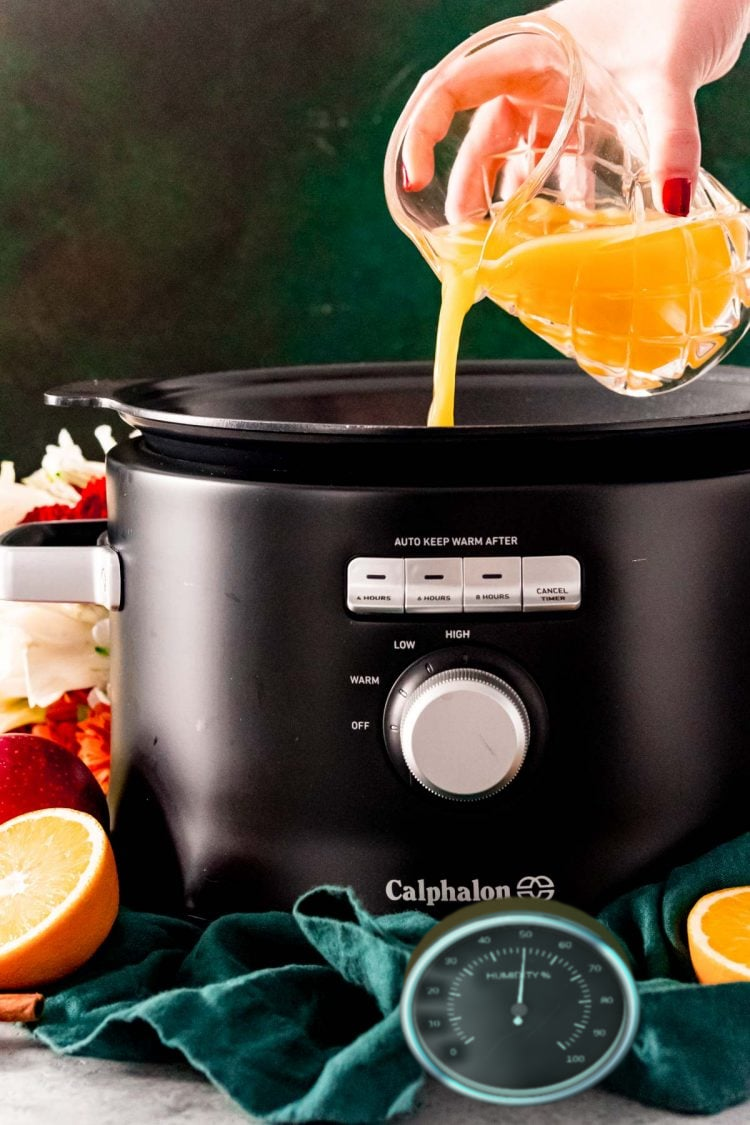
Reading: 50,%
